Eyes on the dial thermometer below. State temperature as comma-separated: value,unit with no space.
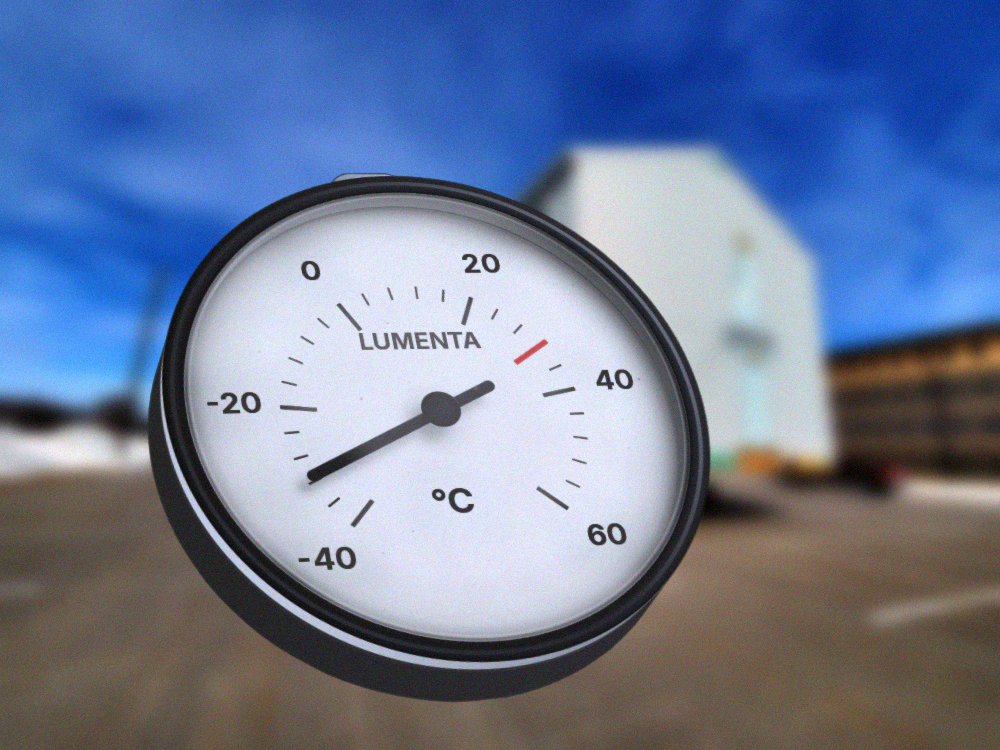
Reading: -32,°C
